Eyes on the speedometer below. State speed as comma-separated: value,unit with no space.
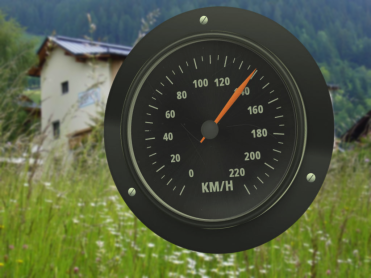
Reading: 140,km/h
